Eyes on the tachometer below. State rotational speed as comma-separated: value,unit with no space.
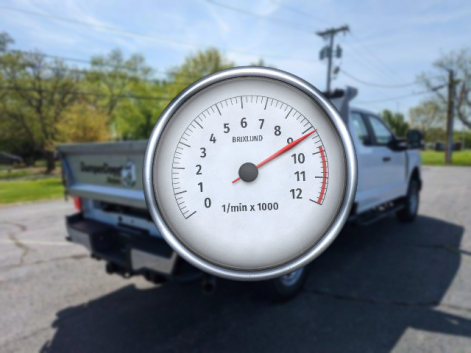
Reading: 9200,rpm
